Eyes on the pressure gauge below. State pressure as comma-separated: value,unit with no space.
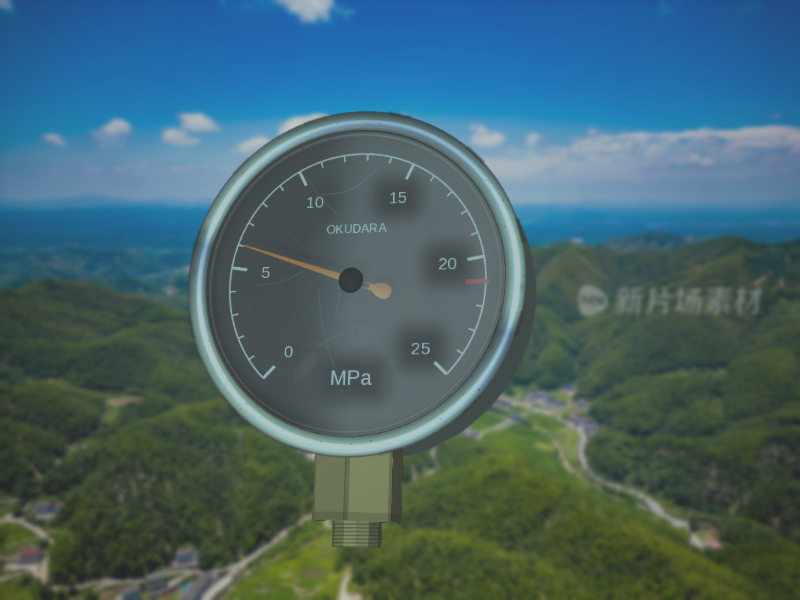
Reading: 6,MPa
